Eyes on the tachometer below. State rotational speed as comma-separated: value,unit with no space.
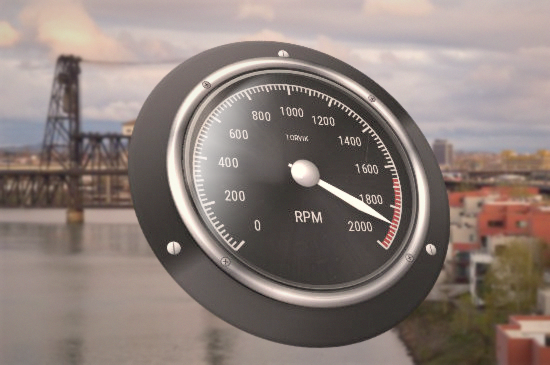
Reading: 1900,rpm
